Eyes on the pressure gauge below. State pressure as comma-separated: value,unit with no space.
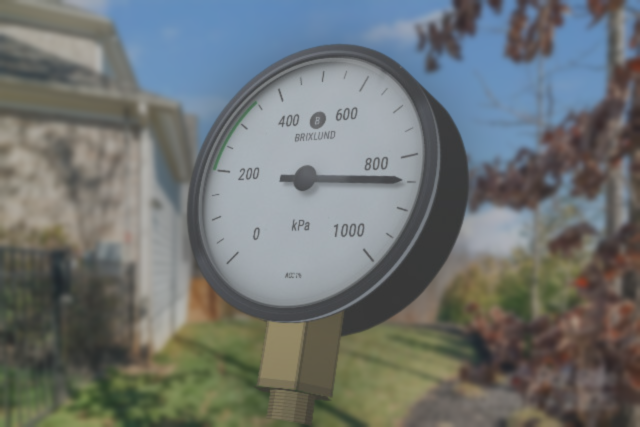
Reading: 850,kPa
